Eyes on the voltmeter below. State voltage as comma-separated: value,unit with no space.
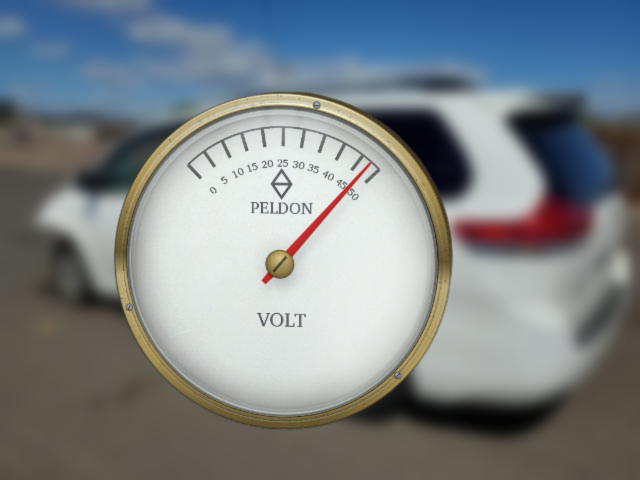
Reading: 47.5,V
